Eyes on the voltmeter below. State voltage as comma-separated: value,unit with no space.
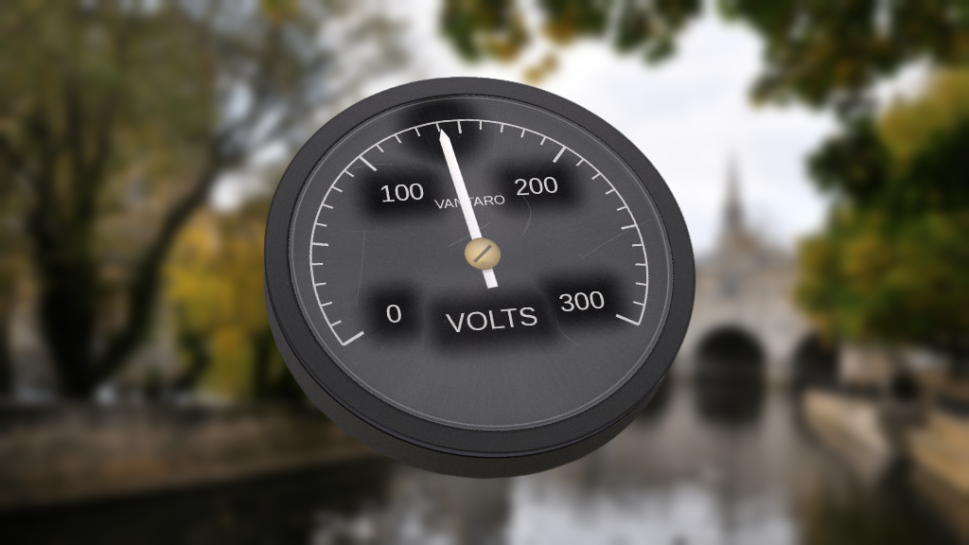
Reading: 140,V
